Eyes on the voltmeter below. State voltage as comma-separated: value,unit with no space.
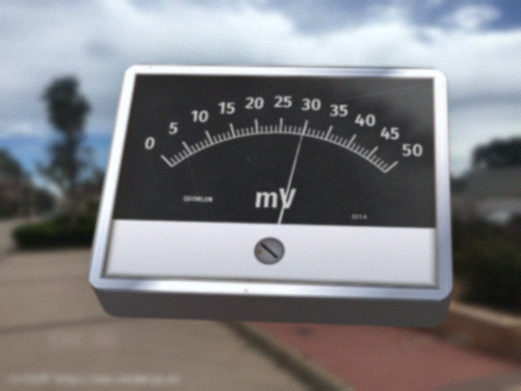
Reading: 30,mV
